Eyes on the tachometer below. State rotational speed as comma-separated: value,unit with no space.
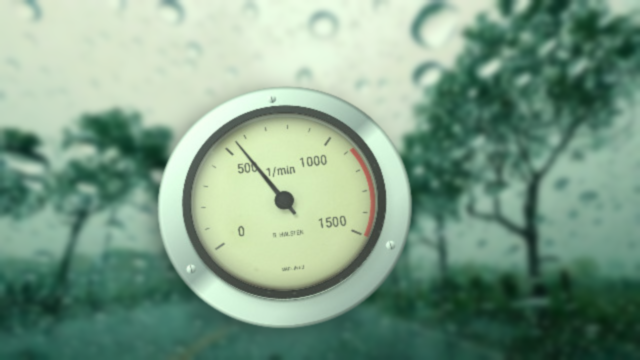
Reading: 550,rpm
